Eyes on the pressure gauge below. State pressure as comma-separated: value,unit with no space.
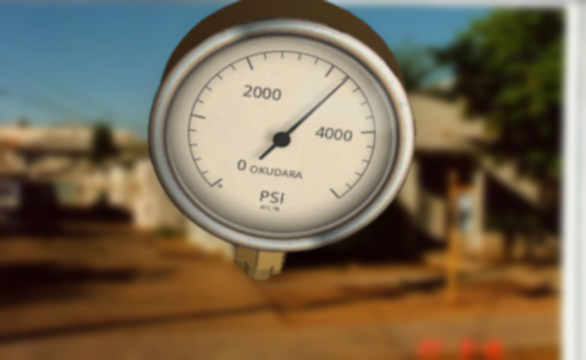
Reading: 3200,psi
